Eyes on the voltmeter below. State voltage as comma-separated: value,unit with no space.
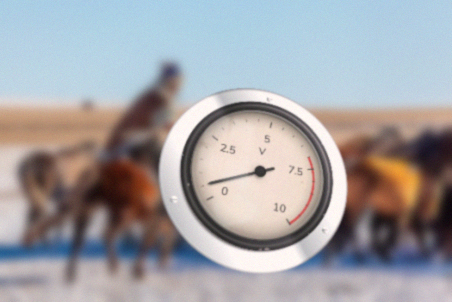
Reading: 0.5,V
